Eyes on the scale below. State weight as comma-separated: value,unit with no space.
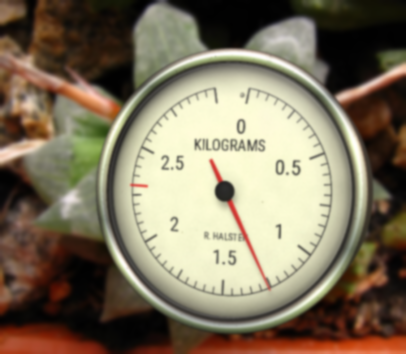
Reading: 1.25,kg
